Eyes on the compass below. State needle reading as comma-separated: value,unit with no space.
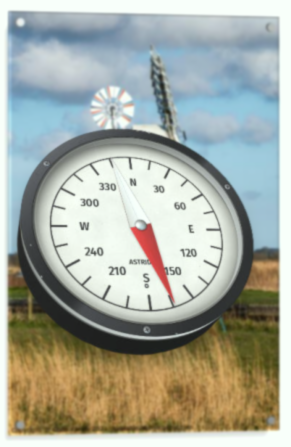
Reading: 165,°
